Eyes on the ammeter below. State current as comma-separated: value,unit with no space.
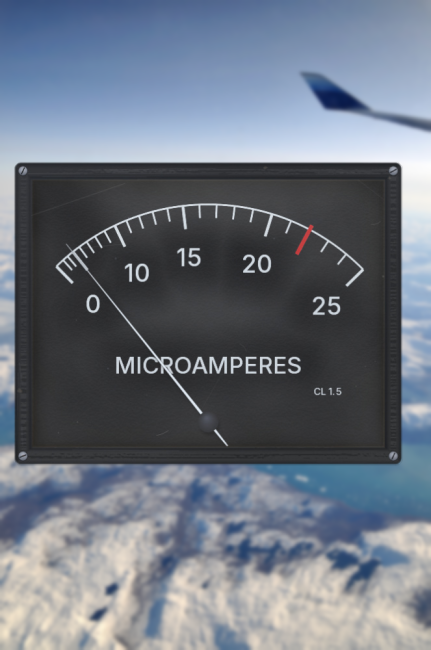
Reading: 5,µA
